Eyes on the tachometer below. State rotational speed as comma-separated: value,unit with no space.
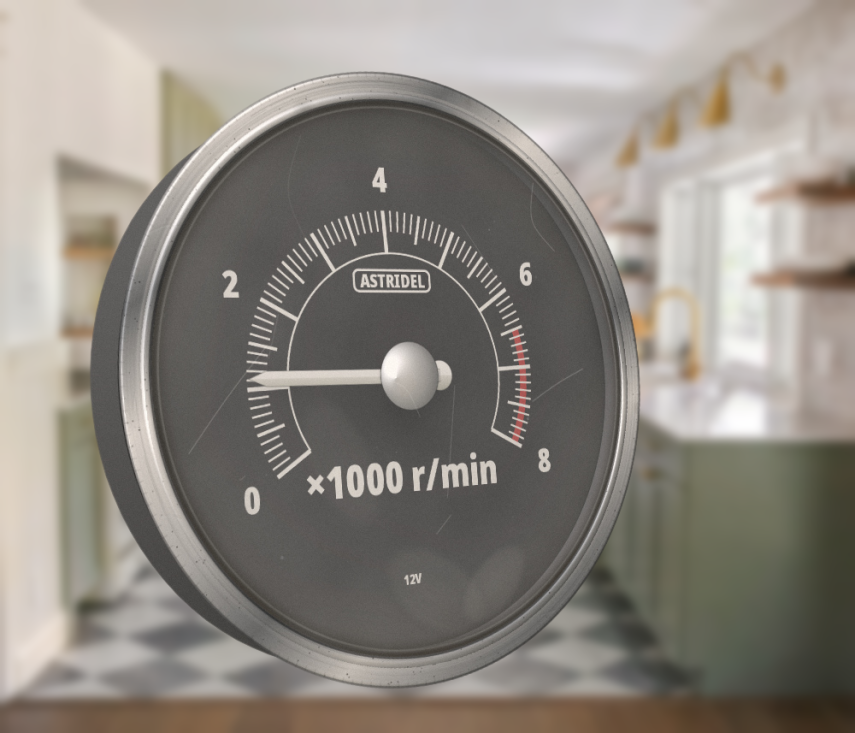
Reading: 1100,rpm
